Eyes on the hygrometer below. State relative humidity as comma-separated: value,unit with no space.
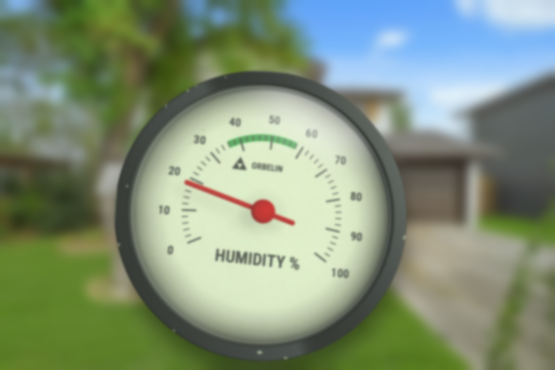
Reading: 18,%
